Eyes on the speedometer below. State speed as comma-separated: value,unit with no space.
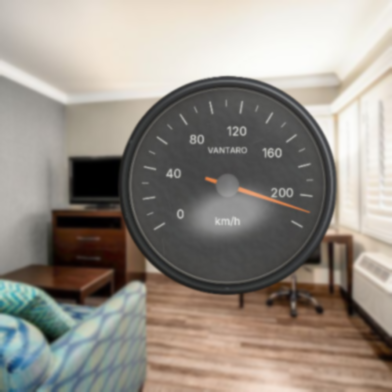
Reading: 210,km/h
